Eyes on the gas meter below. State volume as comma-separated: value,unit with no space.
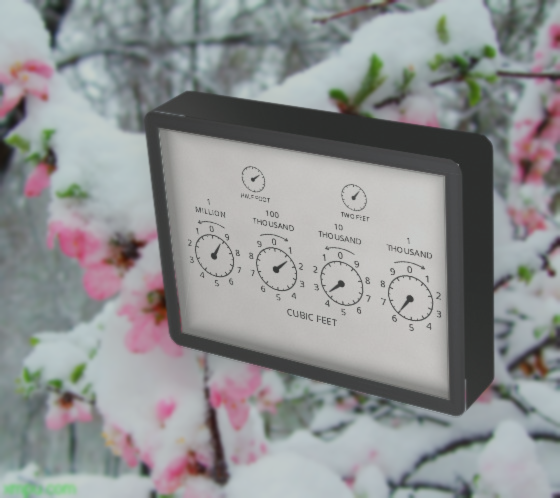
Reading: 913600,ft³
